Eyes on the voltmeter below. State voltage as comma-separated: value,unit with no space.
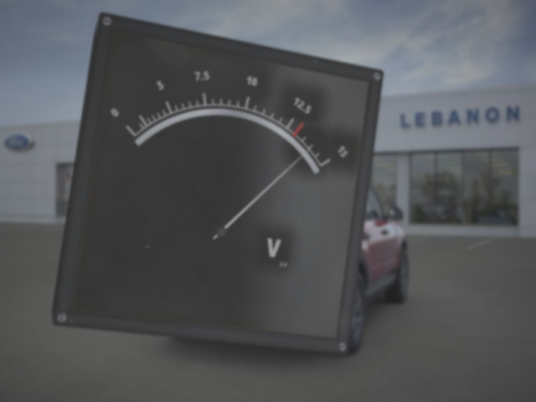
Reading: 14,V
